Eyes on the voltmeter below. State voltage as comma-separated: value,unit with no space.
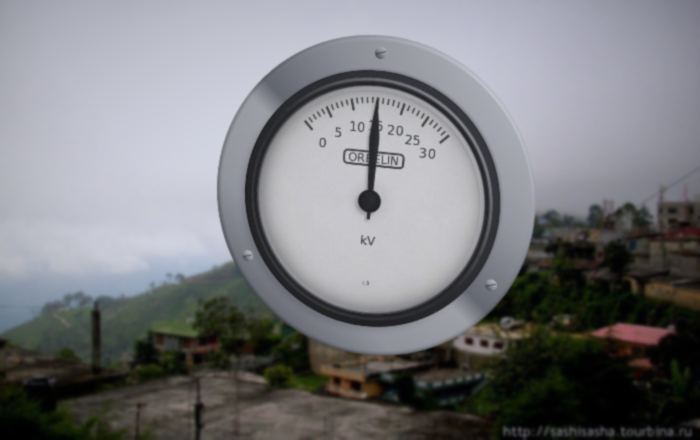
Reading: 15,kV
